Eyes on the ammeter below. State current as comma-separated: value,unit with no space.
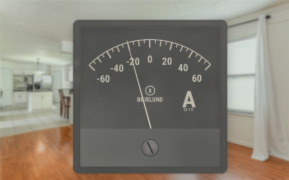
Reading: -20,A
